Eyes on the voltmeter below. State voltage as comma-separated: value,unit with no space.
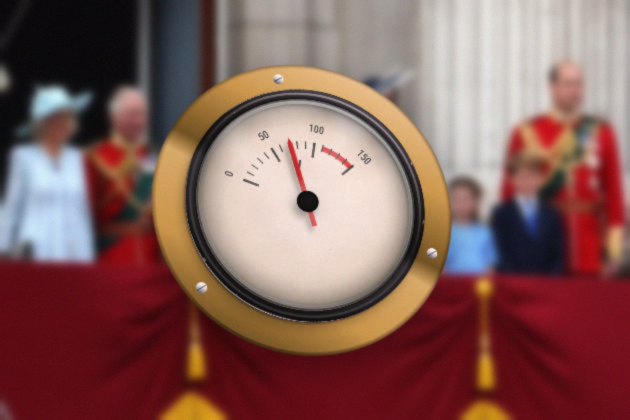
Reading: 70,V
